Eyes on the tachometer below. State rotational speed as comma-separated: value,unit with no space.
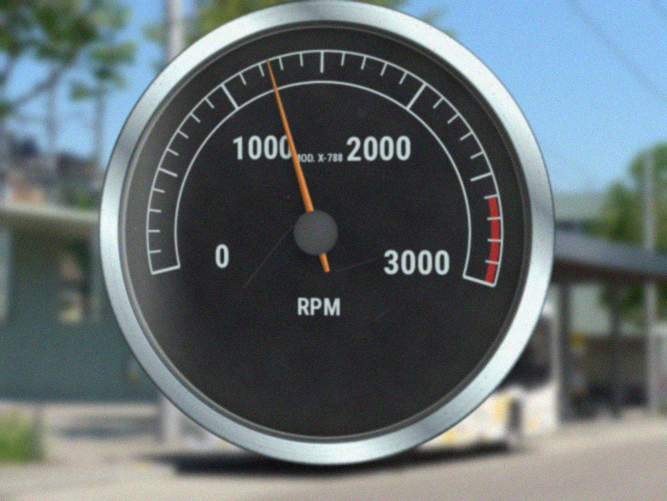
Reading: 1250,rpm
